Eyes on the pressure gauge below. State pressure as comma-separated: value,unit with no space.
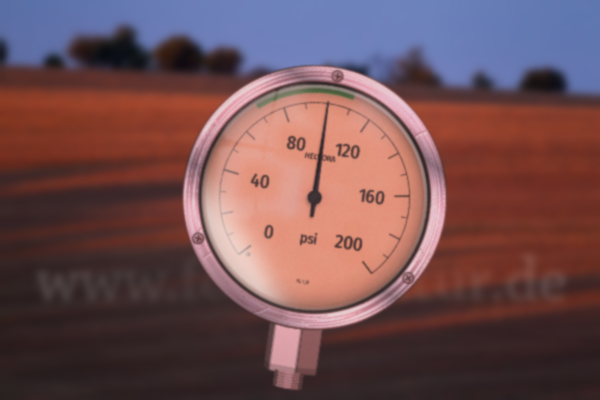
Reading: 100,psi
